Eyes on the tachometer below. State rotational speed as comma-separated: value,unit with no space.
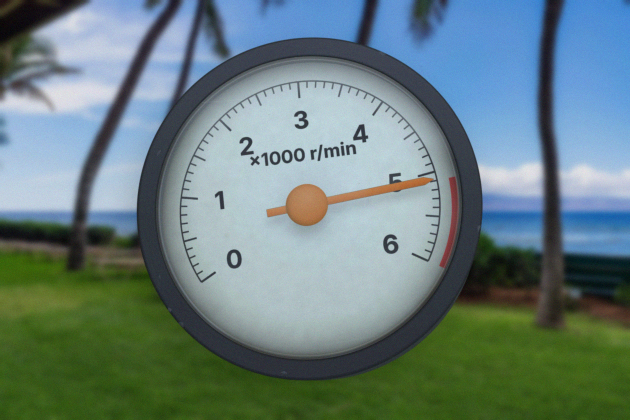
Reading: 5100,rpm
